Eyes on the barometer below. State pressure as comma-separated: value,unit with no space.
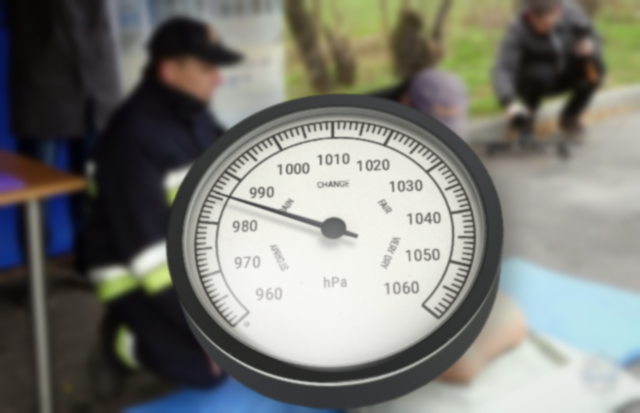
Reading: 985,hPa
